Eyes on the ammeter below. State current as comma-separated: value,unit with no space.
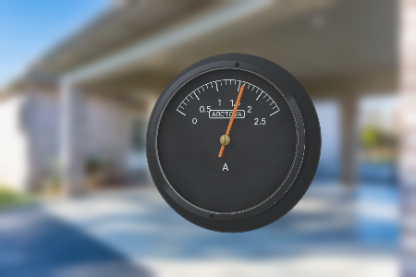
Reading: 1.6,A
